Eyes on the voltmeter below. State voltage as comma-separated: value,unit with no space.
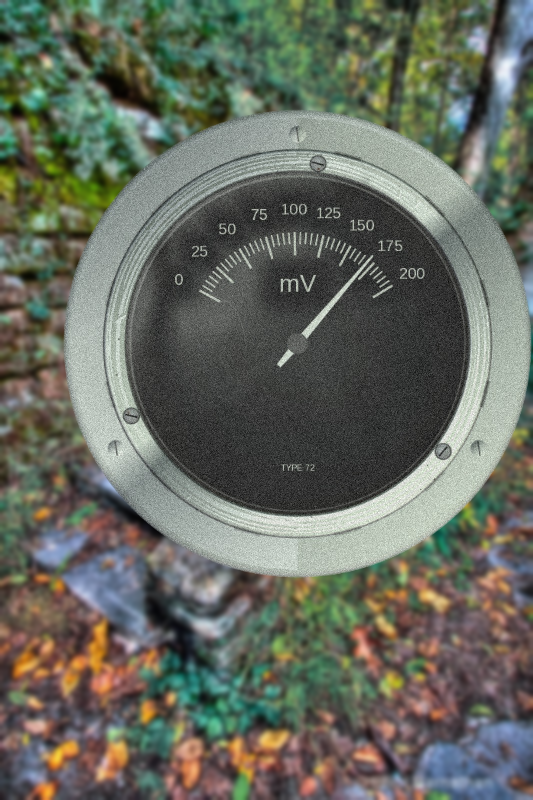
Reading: 170,mV
